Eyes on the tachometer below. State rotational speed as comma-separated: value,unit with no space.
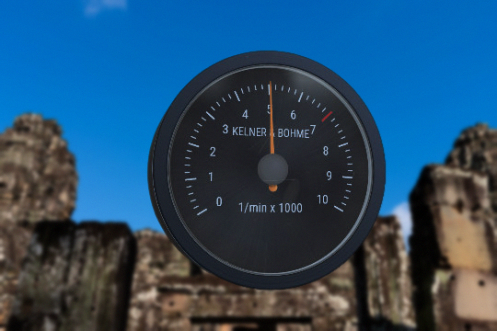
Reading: 5000,rpm
